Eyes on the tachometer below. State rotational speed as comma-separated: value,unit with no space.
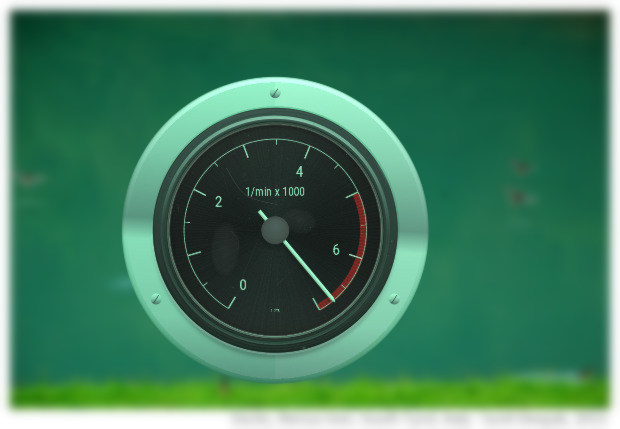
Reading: 6750,rpm
